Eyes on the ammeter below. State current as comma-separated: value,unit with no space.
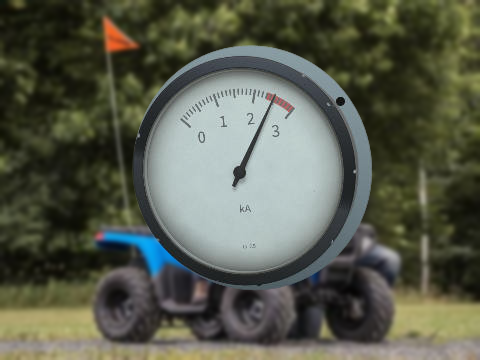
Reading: 2.5,kA
